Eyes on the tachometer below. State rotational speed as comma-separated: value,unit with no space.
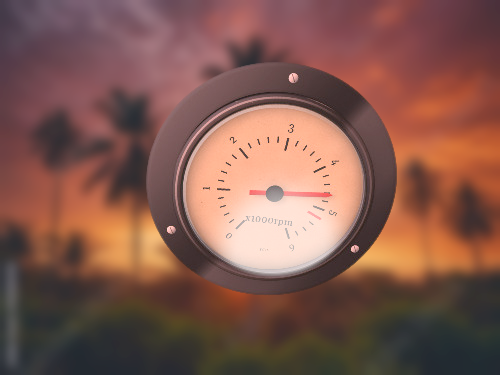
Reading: 4600,rpm
